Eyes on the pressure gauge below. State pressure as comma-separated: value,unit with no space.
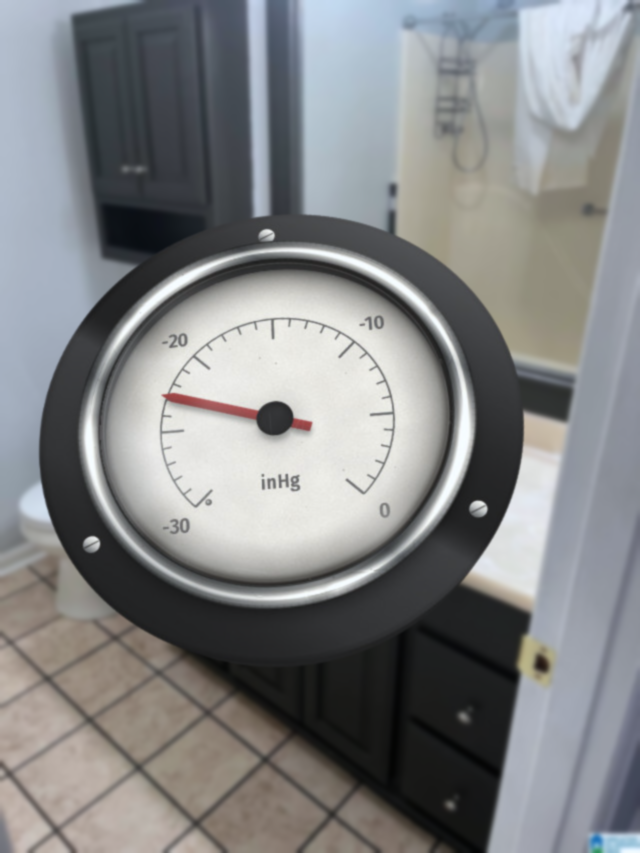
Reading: -23,inHg
